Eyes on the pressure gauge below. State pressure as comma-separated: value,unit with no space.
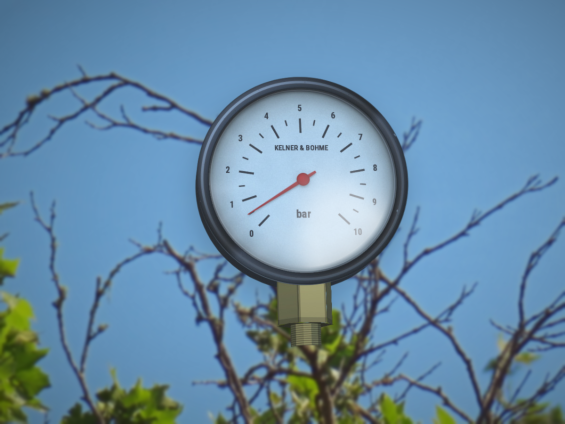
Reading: 0.5,bar
